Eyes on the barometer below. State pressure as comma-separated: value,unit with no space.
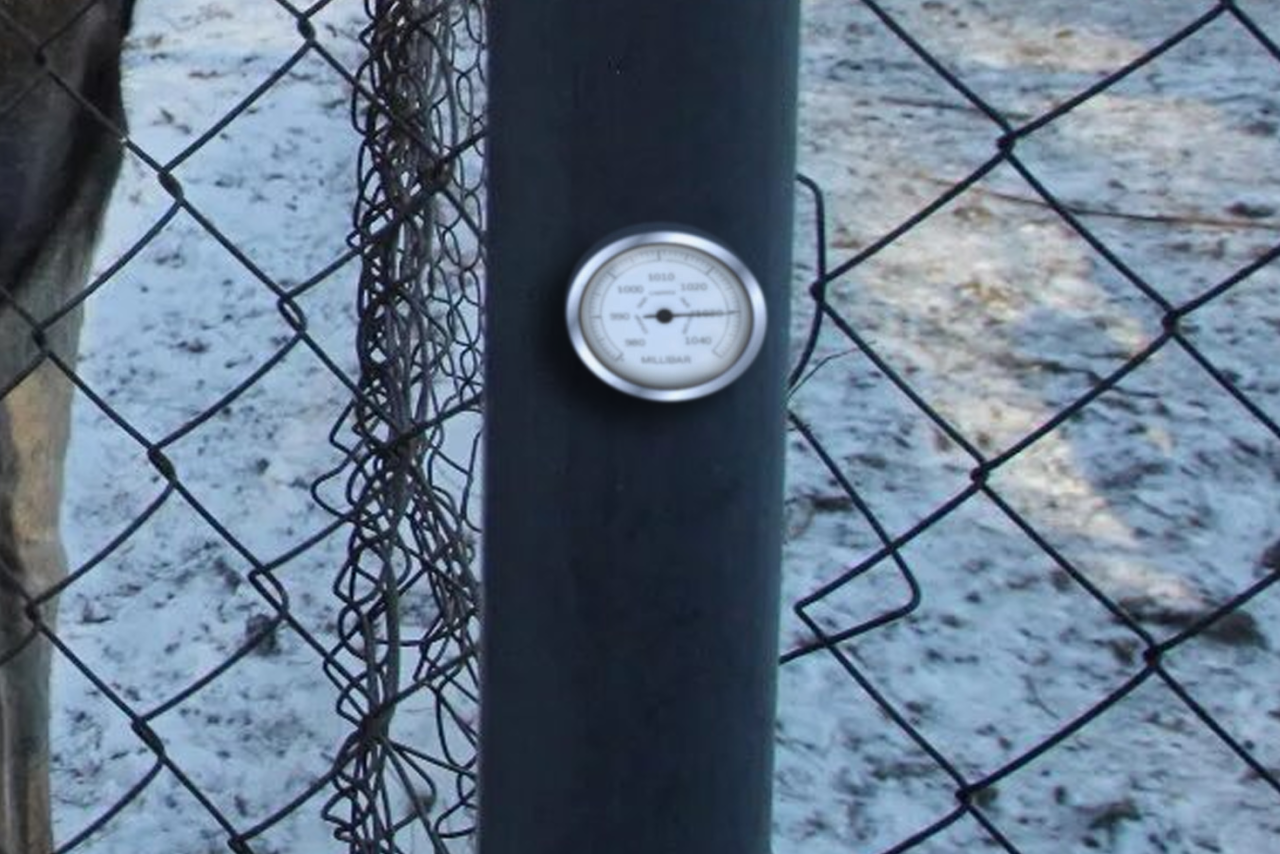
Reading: 1030,mbar
